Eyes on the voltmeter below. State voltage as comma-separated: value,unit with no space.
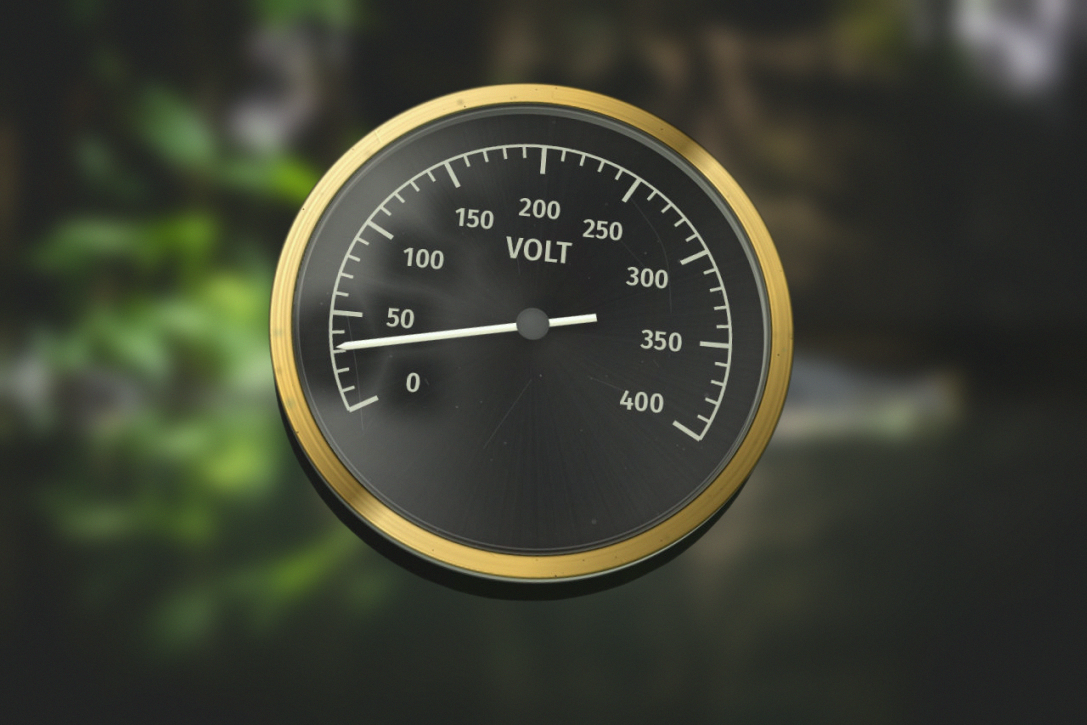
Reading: 30,V
